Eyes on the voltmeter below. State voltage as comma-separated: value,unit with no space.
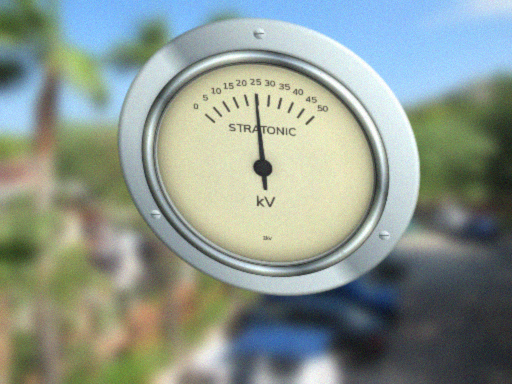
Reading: 25,kV
